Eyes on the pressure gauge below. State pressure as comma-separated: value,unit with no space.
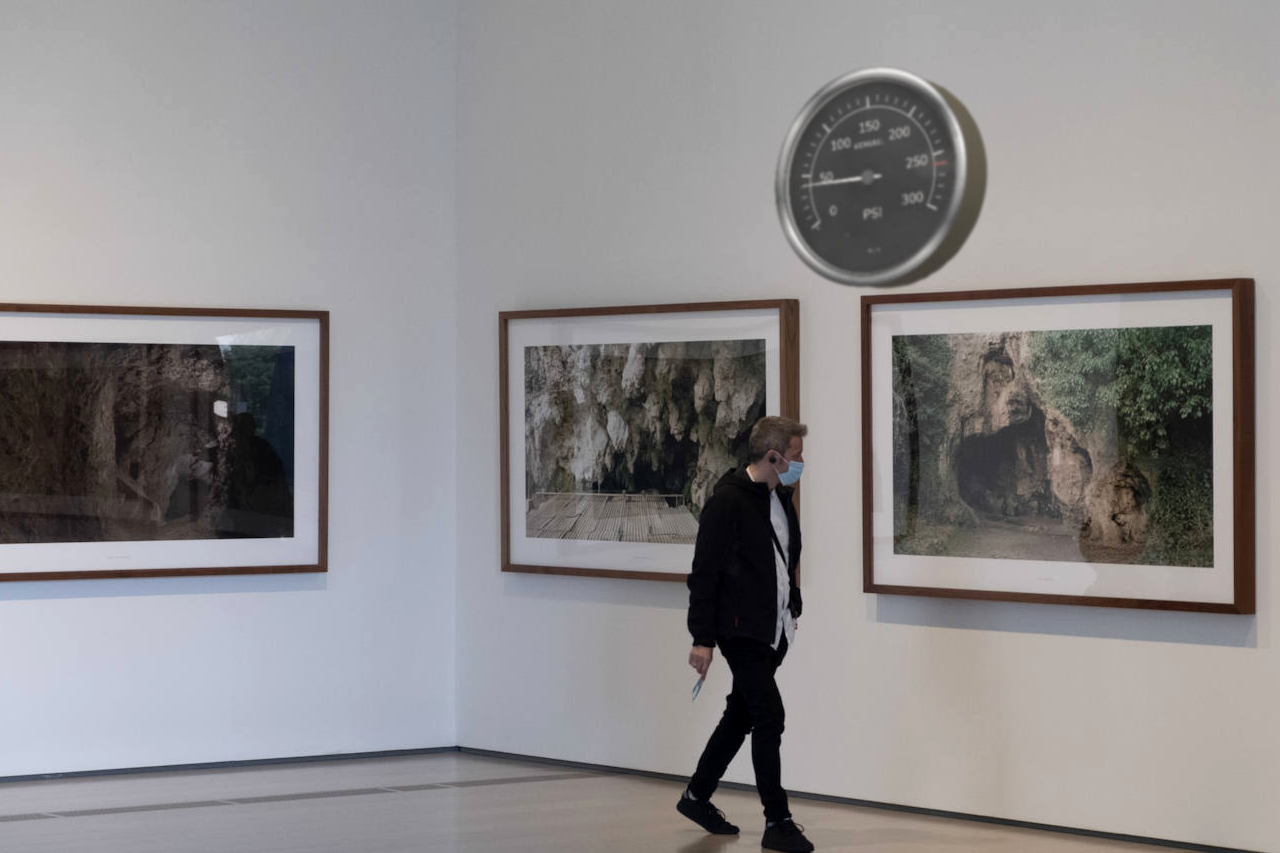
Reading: 40,psi
